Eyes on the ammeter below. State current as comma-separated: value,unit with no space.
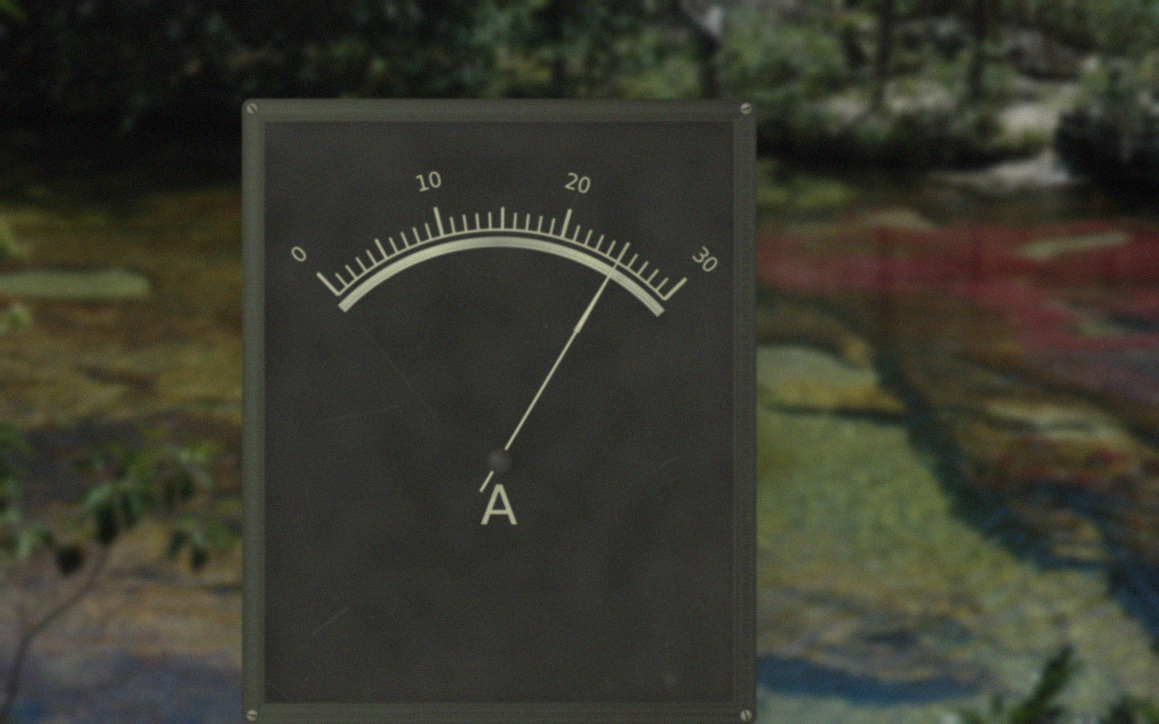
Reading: 25,A
